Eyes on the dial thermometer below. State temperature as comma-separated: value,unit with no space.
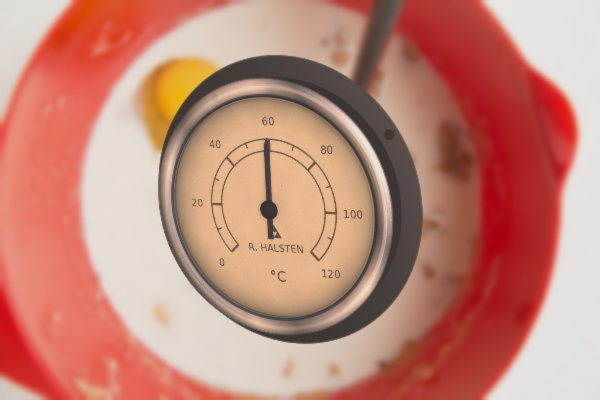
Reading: 60,°C
